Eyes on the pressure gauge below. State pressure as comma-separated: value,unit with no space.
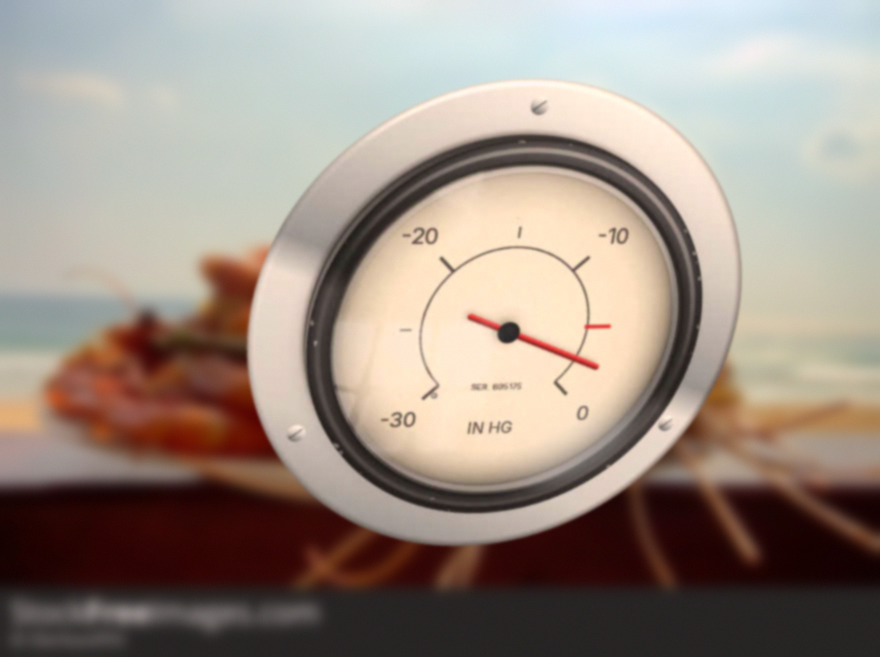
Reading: -2.5,inHg
